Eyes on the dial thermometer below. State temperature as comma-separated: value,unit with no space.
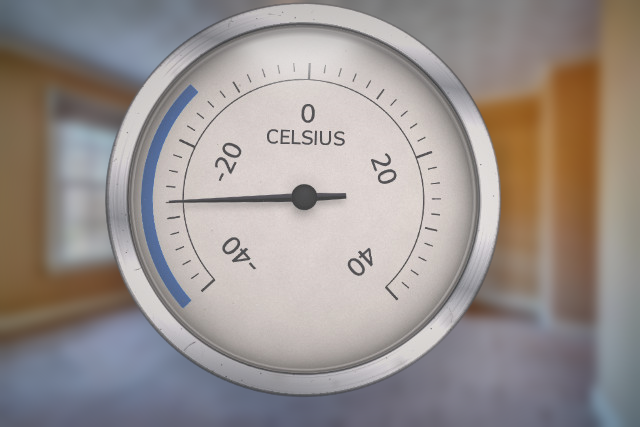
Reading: -28,°C
